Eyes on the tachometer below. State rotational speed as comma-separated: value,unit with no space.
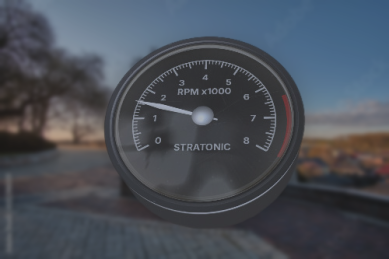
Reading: 1500,rpm
